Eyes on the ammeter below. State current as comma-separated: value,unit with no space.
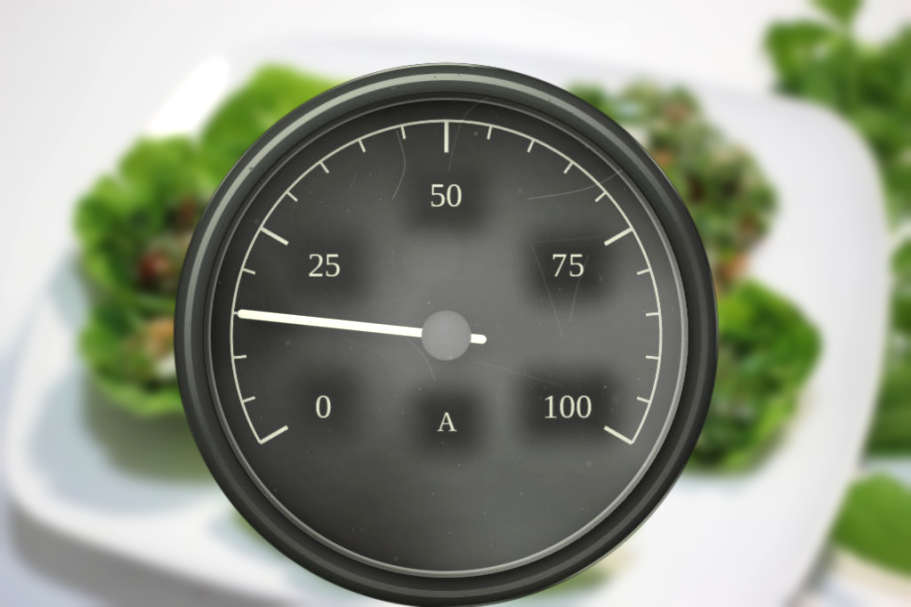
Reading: 15,A
